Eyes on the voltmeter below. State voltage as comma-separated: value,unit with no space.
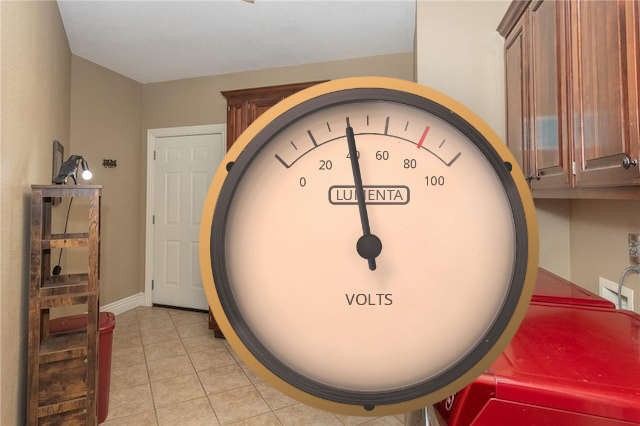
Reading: 40,V
